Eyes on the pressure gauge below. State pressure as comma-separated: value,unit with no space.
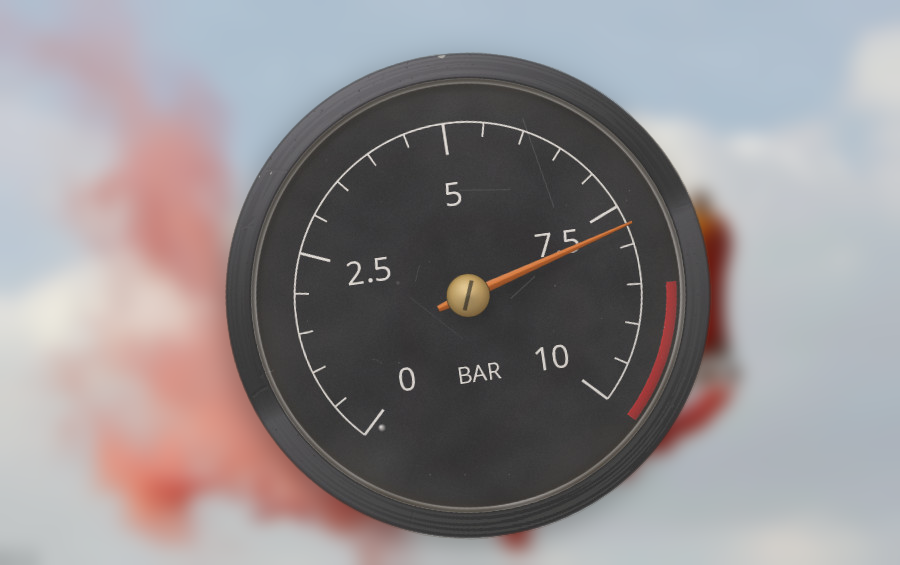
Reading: 7.75,bar
